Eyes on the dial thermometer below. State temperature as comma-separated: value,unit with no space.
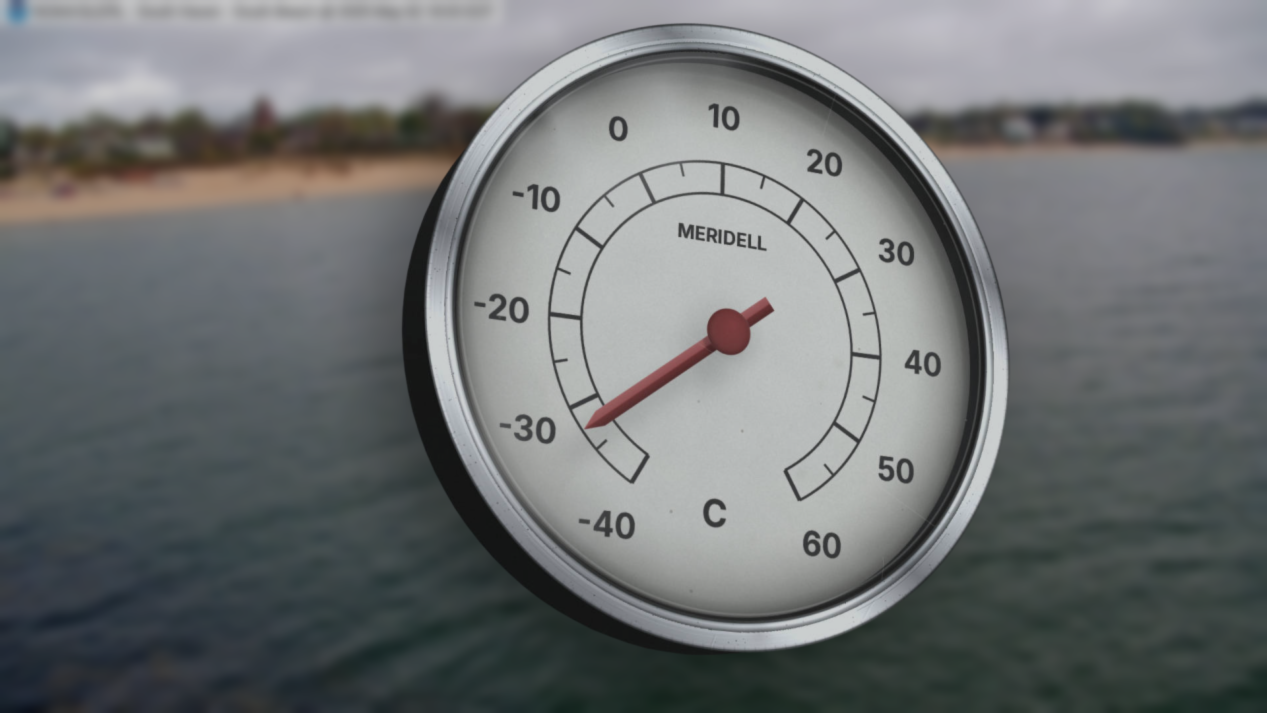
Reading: -32.5,°C
